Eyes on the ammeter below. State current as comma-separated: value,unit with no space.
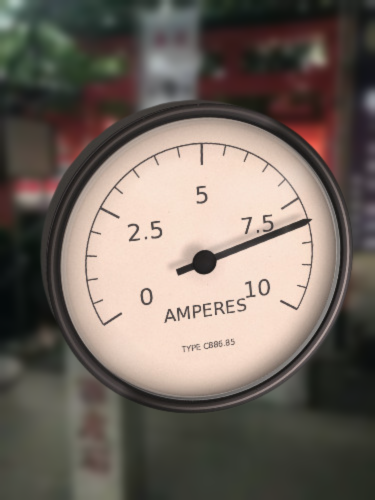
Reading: 8,A
